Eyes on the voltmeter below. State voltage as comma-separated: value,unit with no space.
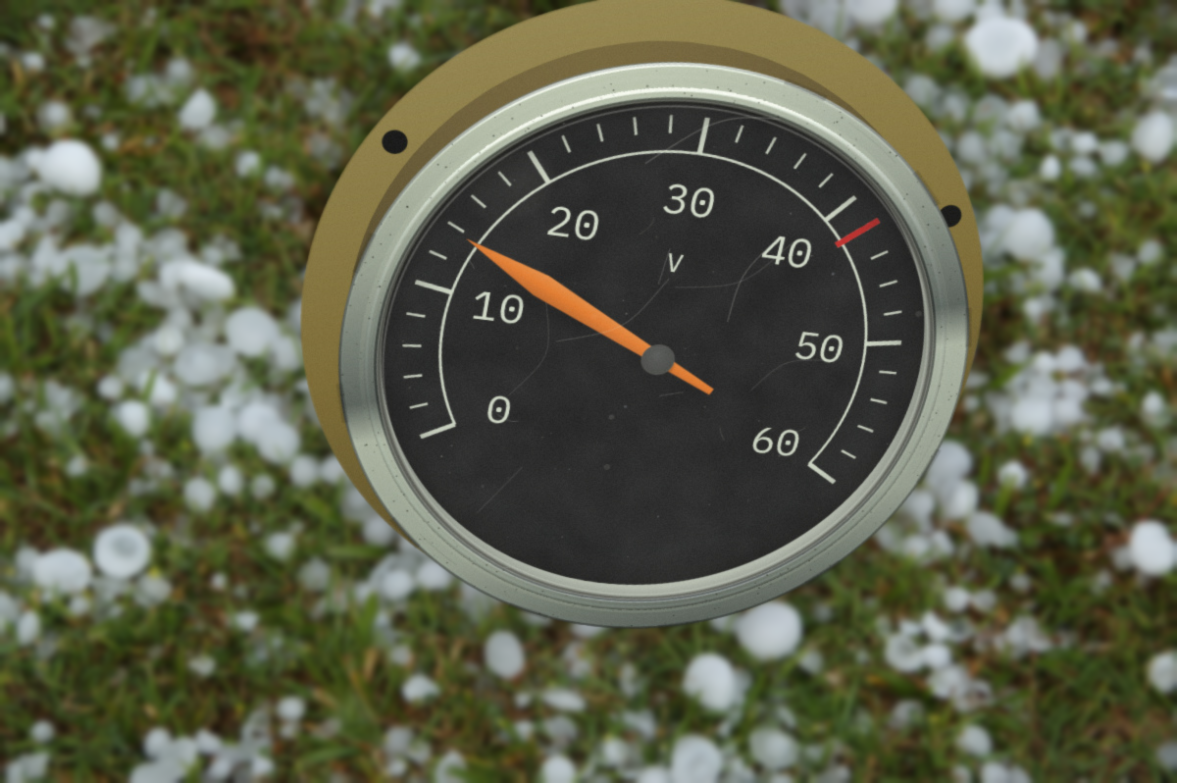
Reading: 14,V
